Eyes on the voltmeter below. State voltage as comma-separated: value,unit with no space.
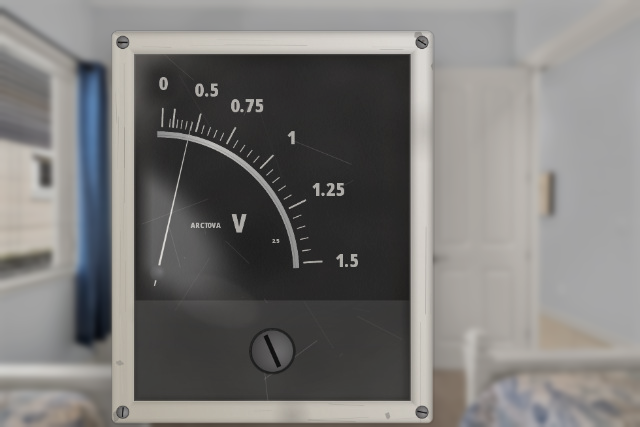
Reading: 0.45,V
